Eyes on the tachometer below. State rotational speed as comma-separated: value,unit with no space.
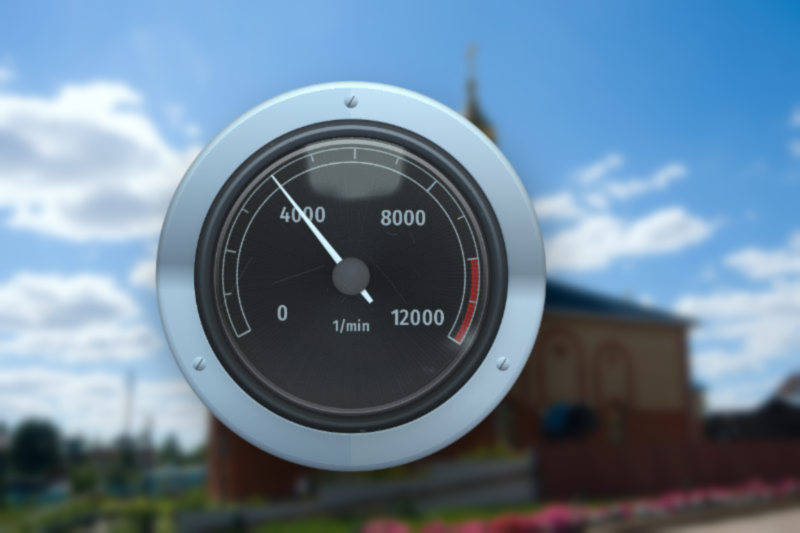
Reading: 4000,rpm
